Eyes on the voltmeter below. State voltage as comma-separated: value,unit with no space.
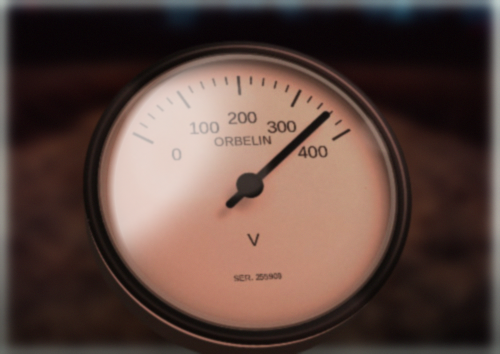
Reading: 360,V
